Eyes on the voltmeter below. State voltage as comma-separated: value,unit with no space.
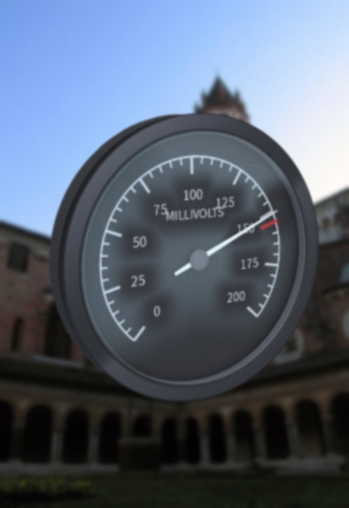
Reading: 150,mV
